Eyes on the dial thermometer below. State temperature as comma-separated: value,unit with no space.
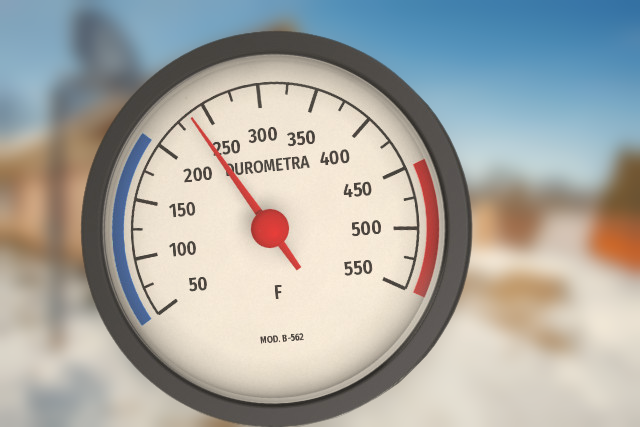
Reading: 237.5,°F
